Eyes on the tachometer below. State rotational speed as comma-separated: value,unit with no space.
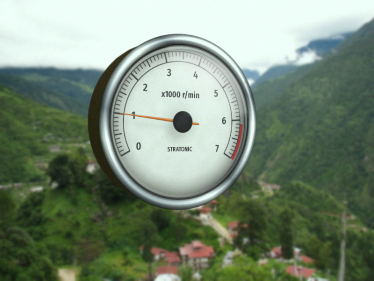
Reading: 1000,rpm
